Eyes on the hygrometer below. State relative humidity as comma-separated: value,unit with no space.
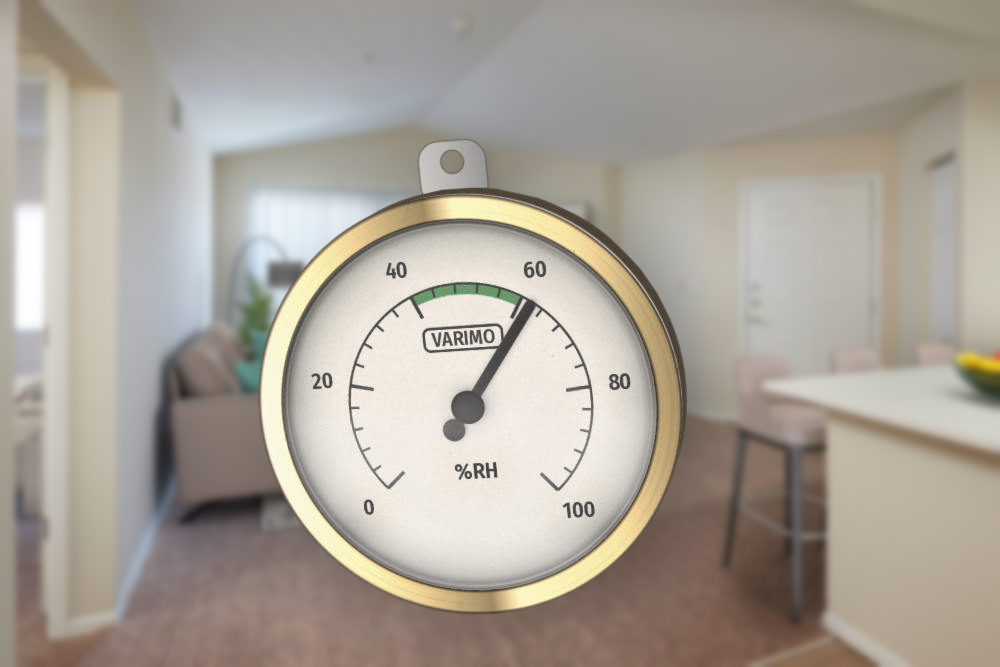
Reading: 62,%
